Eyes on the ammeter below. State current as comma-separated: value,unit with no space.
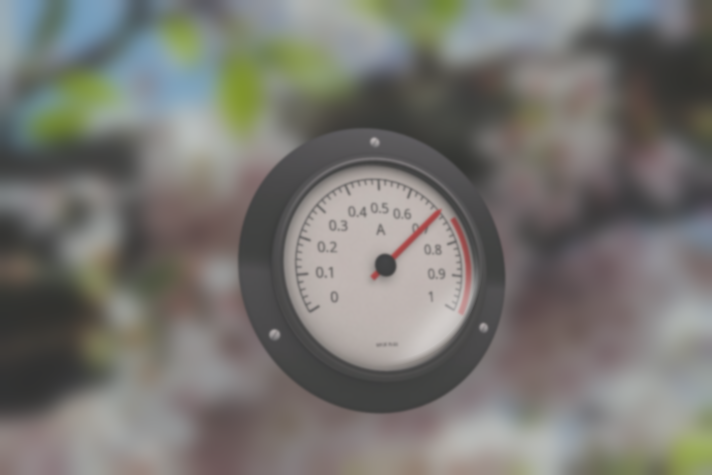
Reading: 0.7,A
